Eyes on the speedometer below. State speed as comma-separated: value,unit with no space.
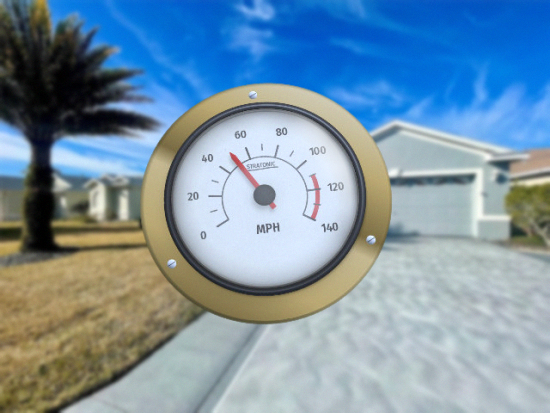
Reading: 50,mph
